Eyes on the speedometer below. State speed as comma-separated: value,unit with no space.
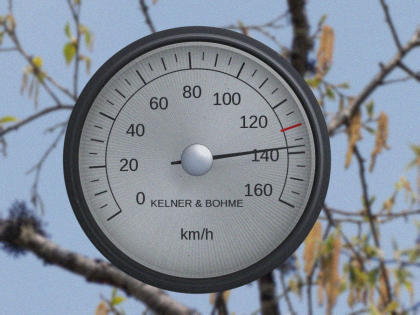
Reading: 137.5,km/h
